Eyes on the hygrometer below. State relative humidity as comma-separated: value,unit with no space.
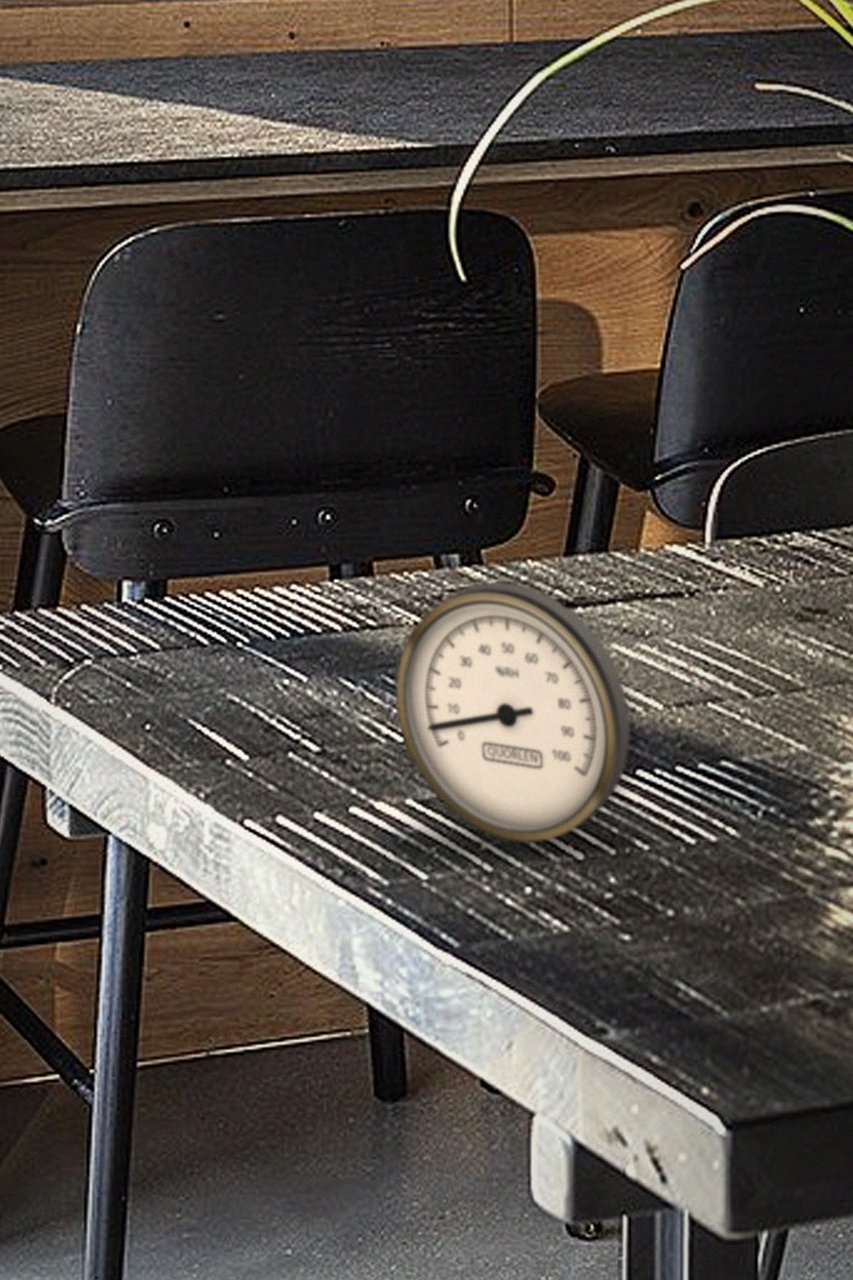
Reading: 5,%
